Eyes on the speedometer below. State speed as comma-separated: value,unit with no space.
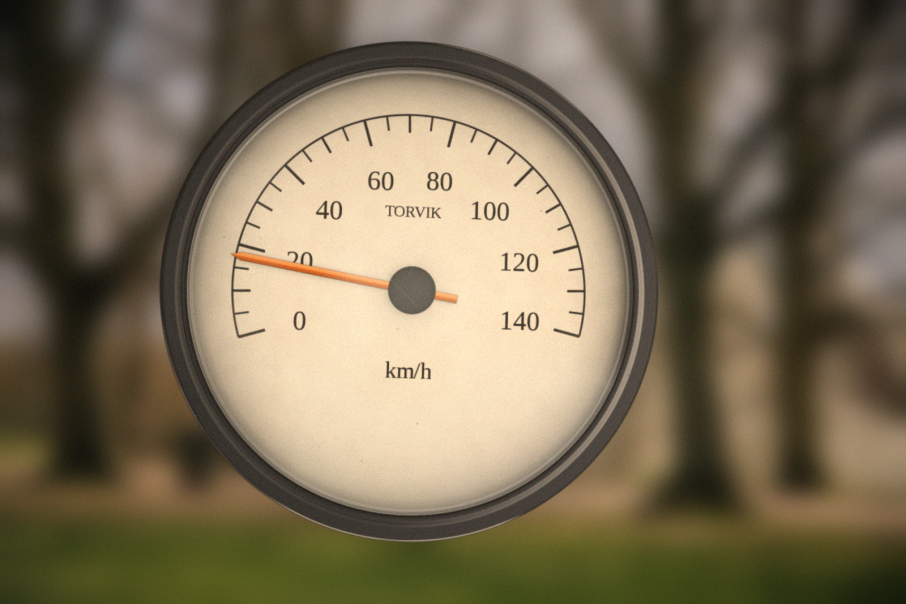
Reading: 17.5,km/h
